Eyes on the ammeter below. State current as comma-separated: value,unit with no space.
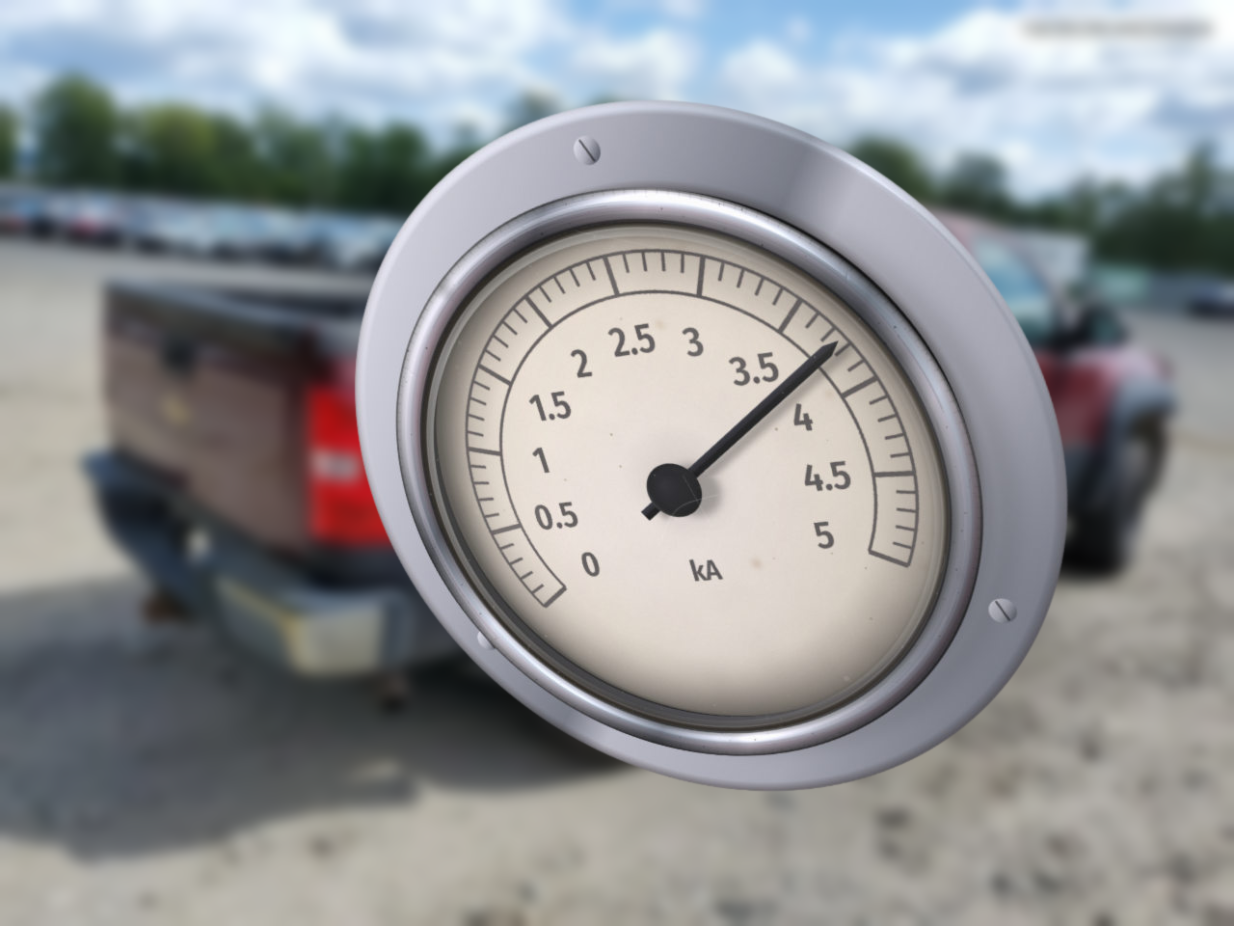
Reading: 3.75,kA
